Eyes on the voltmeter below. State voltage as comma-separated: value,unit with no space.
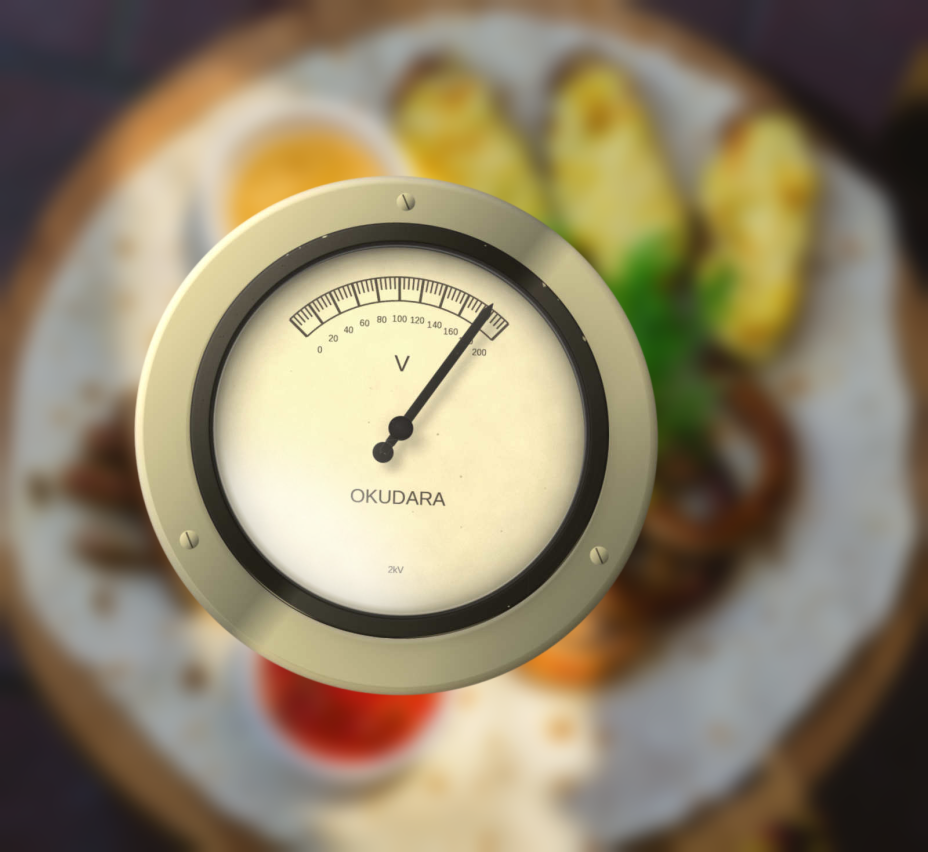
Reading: 180,V
